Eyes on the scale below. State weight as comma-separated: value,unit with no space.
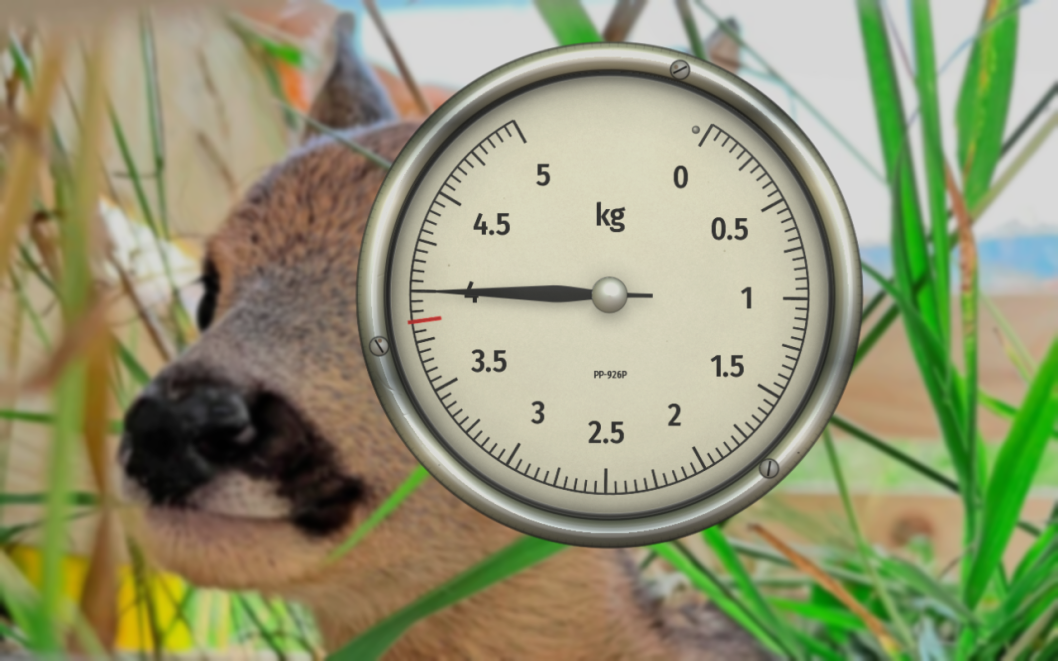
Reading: 4,kg
